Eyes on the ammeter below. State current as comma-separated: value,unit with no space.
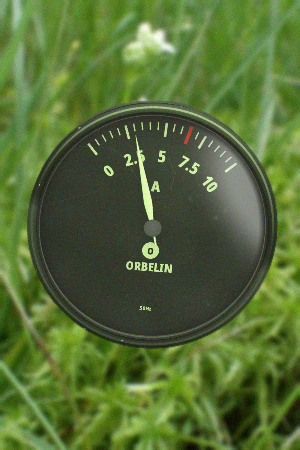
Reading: 3,A
